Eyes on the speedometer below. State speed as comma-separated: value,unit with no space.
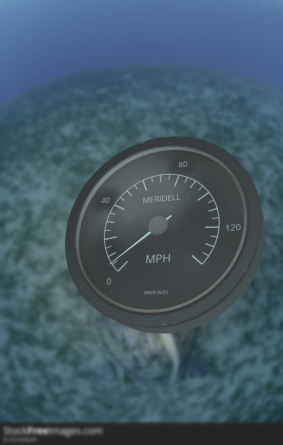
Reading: 5,mph
